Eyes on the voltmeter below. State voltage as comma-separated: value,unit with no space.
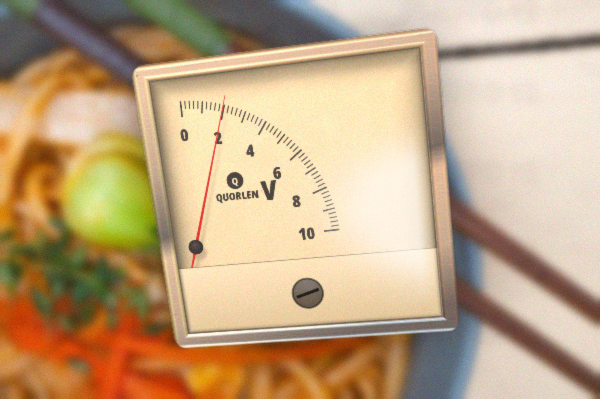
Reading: 2,V
